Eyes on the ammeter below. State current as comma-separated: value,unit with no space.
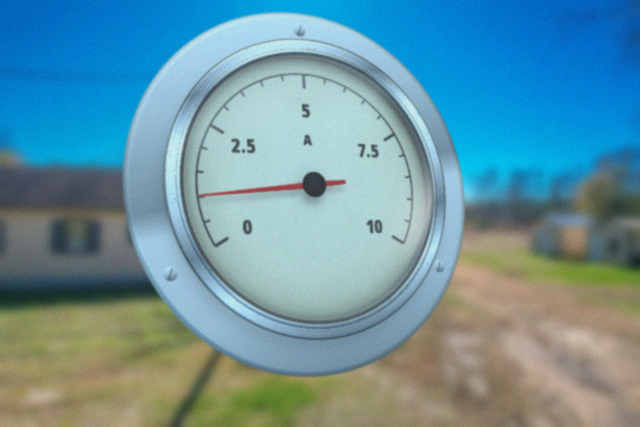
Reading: 1,A
